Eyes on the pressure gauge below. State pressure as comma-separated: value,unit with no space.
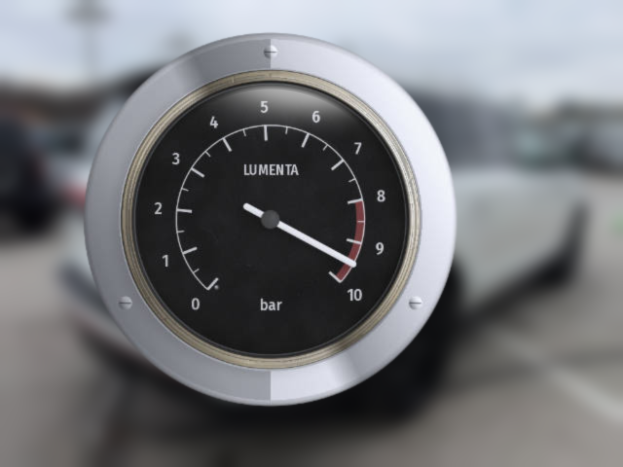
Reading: 9.5,bar
